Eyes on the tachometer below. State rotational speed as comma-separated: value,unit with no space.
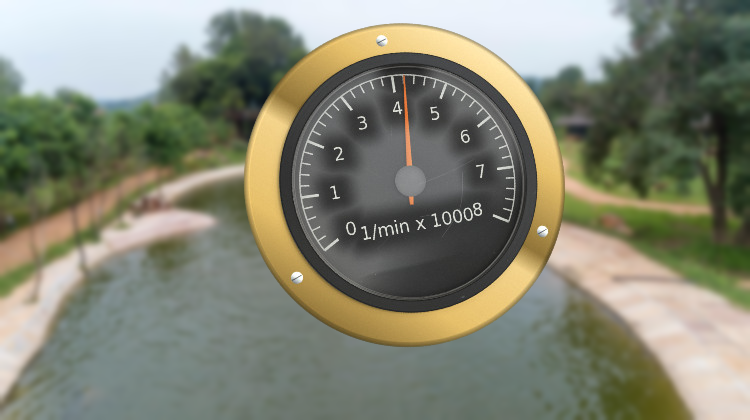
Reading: 4200,rpm
